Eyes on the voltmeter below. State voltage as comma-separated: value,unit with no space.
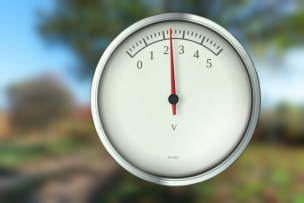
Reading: 2.4,V
